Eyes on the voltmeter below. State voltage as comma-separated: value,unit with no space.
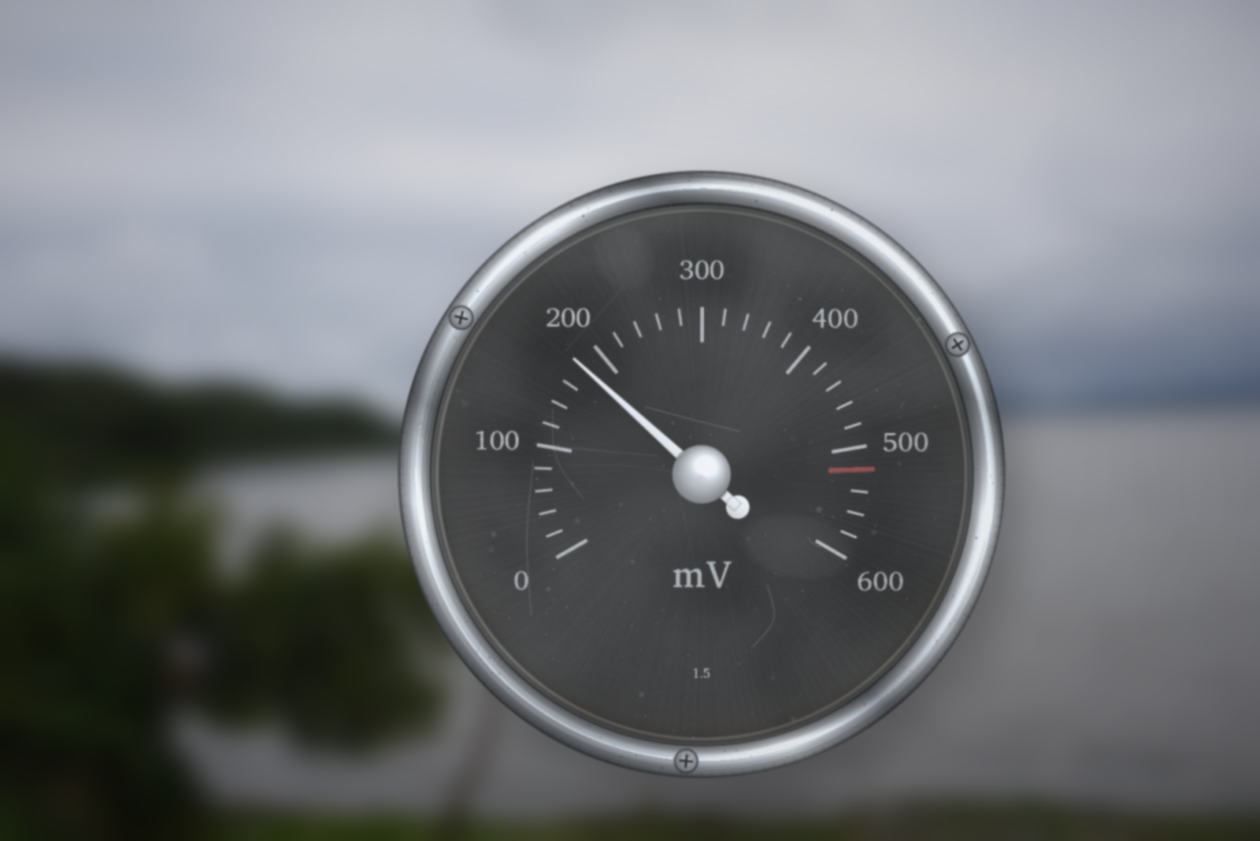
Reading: 180,mV
